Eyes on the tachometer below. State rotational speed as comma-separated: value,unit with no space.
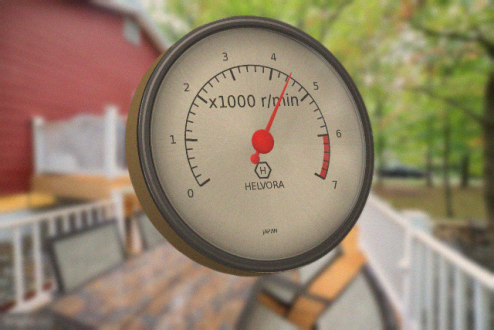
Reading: 4400,rpm
